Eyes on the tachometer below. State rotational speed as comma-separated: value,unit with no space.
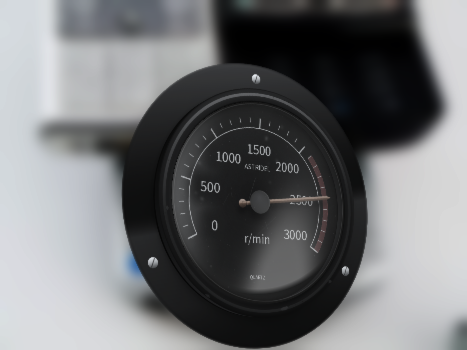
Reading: 2500,rpm
